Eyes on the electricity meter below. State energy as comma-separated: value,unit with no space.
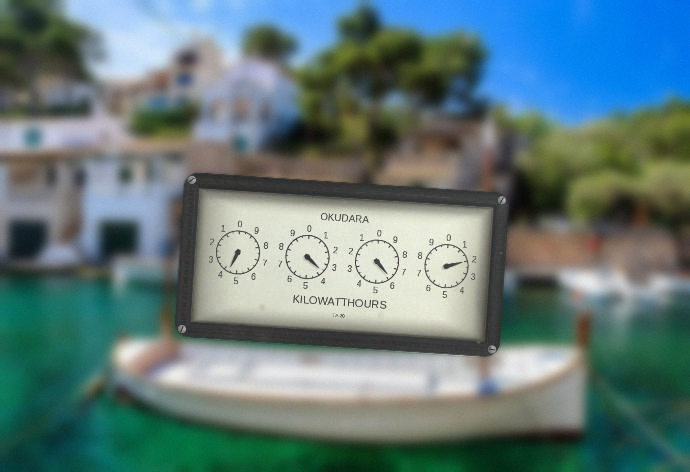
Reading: 4362,kWh
